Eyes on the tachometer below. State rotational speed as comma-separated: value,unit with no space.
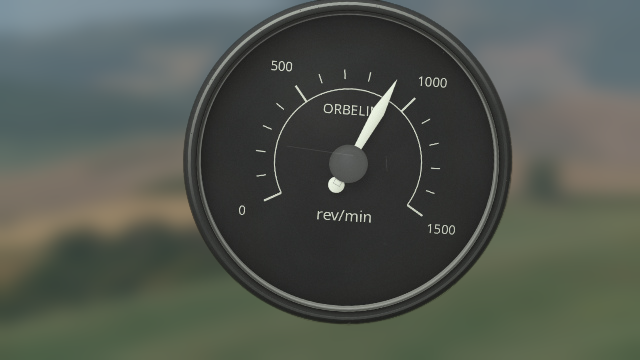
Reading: 900,rpm
